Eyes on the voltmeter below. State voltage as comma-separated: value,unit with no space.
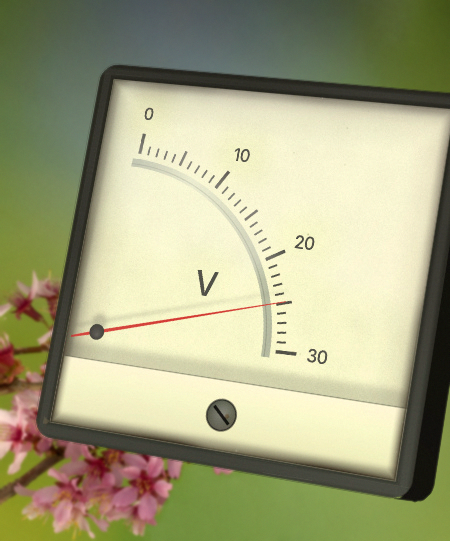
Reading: 25,V
